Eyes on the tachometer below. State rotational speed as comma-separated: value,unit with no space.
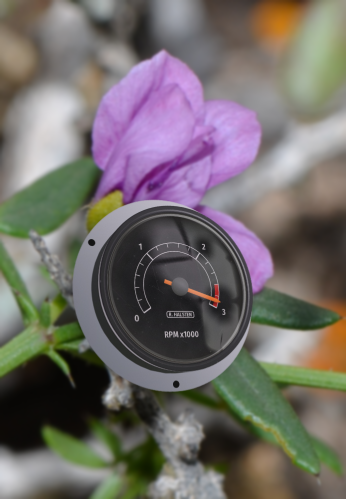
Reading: 2900,rpm
